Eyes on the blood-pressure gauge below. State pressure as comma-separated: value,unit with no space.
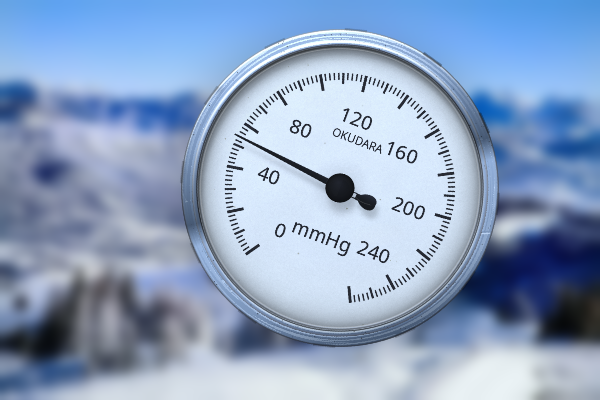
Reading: 54,mmHg
